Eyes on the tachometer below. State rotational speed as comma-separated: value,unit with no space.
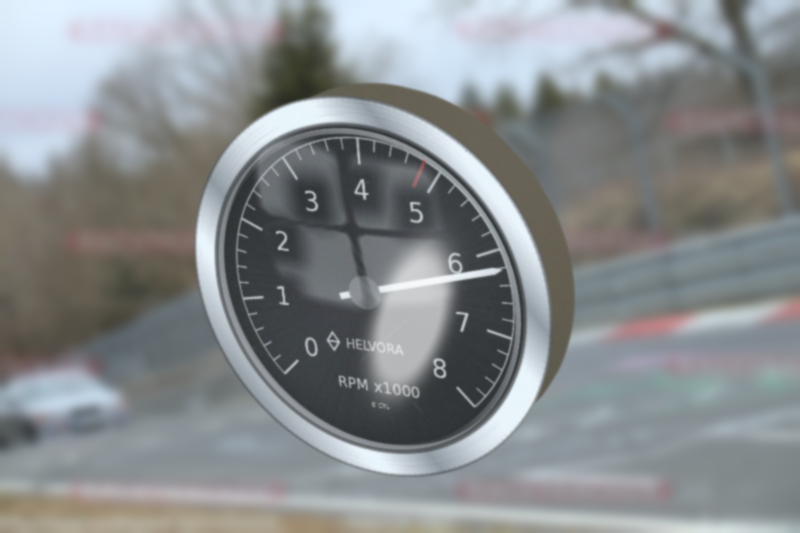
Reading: 6200,rpm
